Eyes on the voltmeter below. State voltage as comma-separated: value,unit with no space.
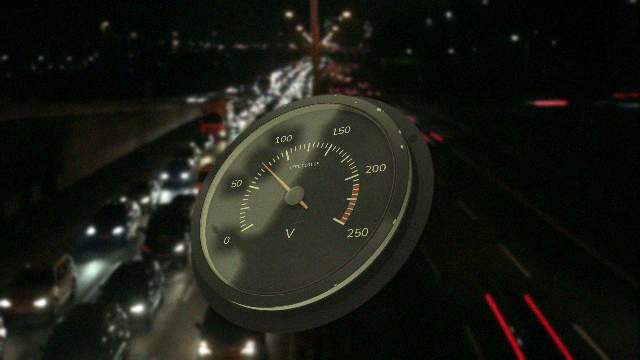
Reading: 75,V
